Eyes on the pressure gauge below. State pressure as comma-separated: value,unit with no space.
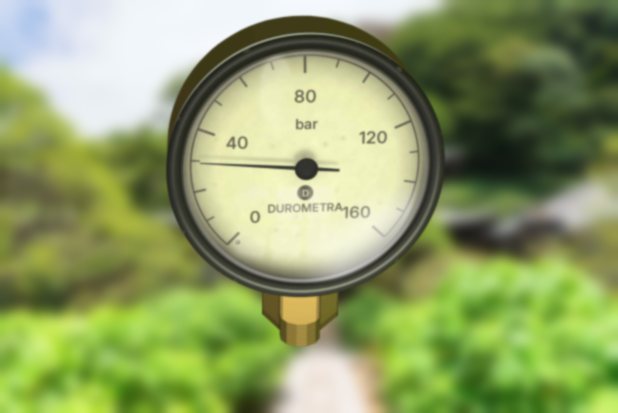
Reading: 30,bar
